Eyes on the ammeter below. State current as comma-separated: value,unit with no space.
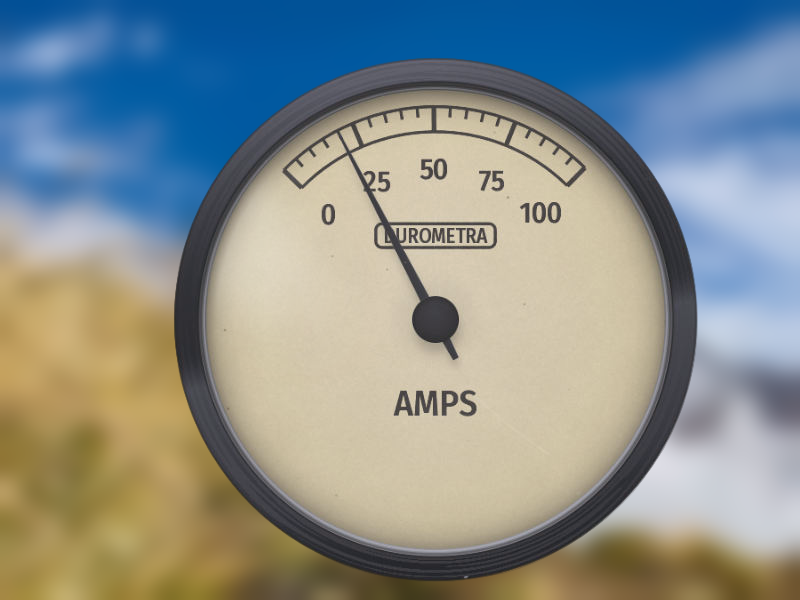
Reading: 20,A
